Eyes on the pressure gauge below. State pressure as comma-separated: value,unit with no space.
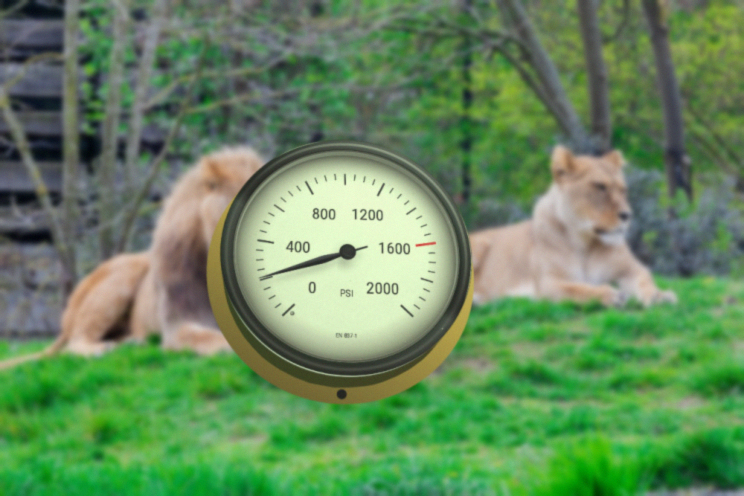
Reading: 200,psi
